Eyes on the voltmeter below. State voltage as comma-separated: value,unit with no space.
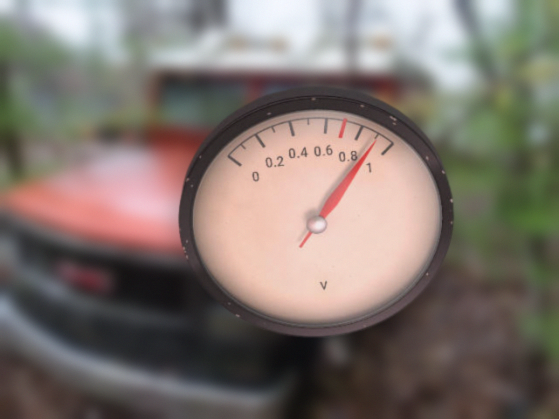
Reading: 0.9,V
